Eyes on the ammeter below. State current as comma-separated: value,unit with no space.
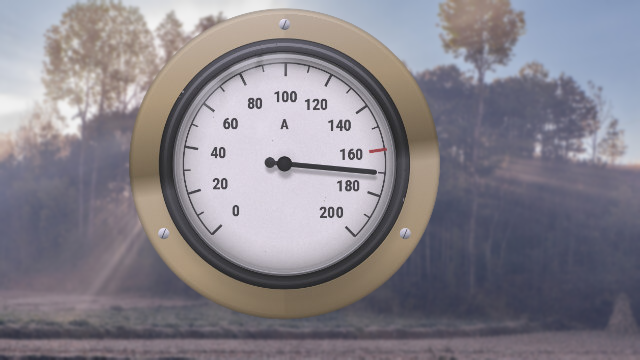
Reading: 170,A
